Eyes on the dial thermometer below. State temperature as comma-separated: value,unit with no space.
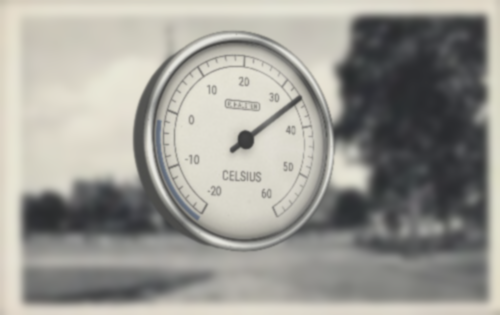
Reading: 34,°C
